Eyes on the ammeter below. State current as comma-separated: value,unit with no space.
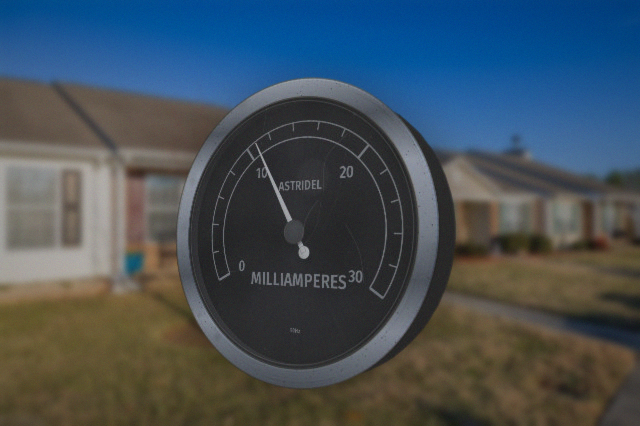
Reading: 11,mA
